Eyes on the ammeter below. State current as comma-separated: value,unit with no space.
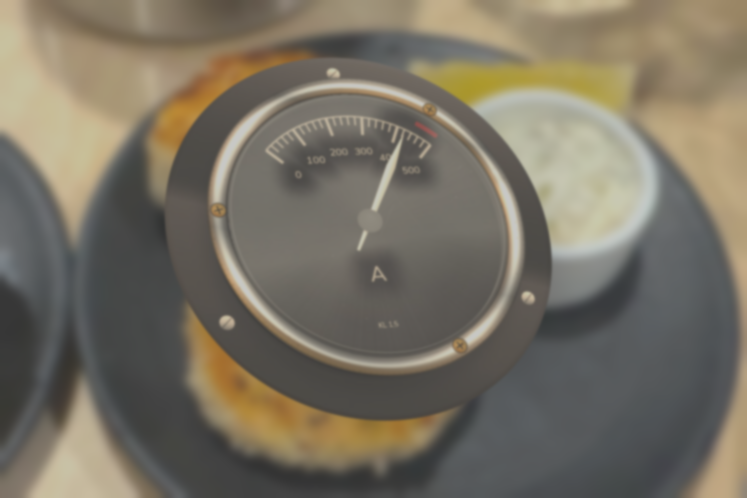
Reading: 420,A
